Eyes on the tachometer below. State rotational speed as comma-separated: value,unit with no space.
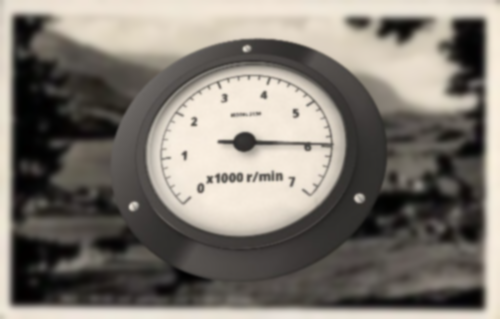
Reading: 6000,rpm
